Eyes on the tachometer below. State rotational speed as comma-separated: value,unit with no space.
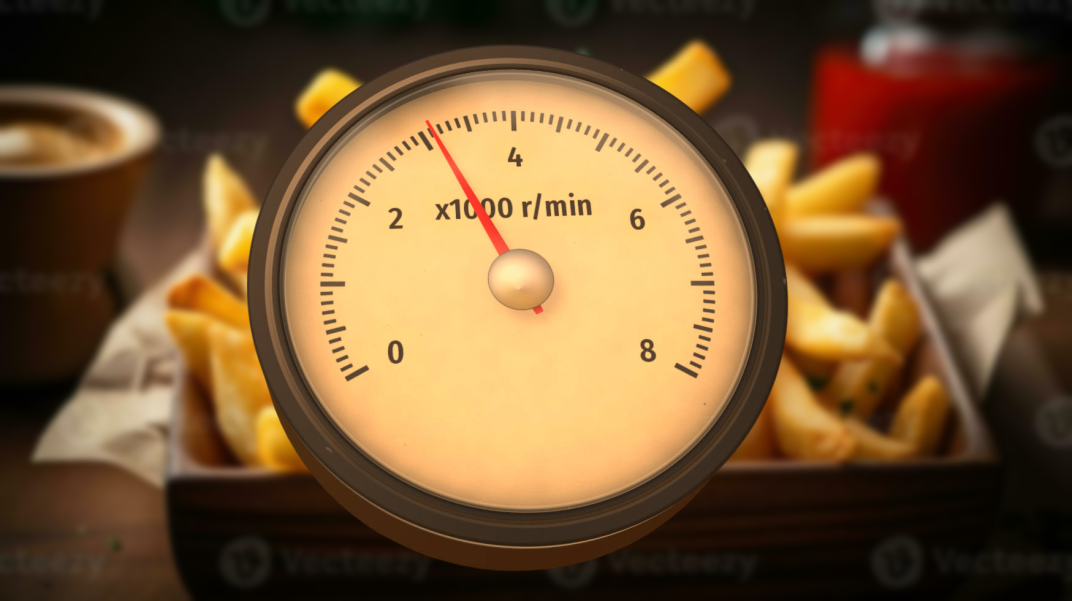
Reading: 3100,rpm
